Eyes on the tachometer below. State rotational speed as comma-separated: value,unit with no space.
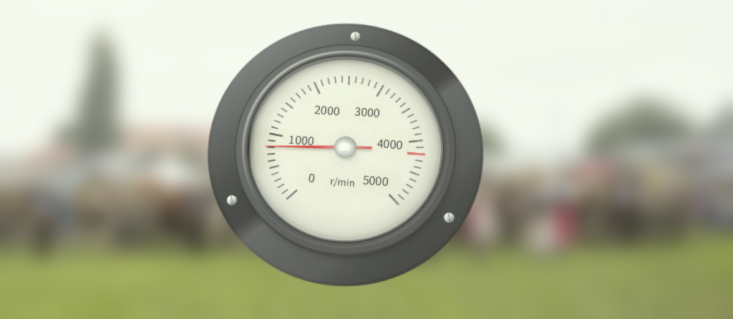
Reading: 800,rpm
